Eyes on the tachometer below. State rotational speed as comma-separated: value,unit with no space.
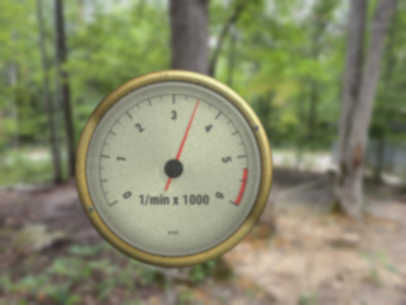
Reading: 3500,rpm
